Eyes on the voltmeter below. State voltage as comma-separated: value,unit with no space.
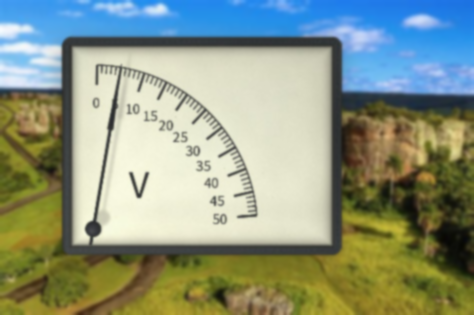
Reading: 5,V
